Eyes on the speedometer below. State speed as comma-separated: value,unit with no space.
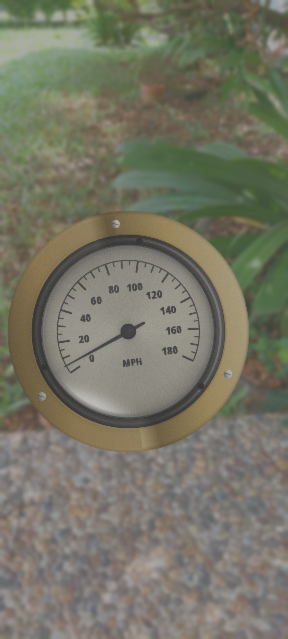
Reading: 5,mph
